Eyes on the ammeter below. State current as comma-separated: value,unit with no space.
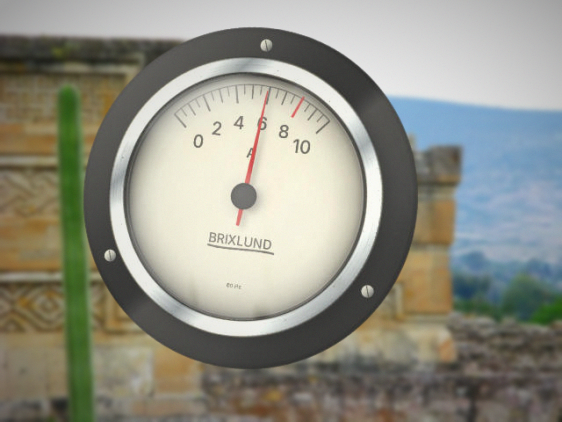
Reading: 6,A
